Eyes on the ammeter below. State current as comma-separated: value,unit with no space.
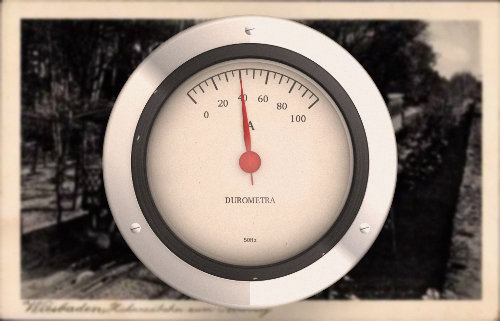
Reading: 40,A
